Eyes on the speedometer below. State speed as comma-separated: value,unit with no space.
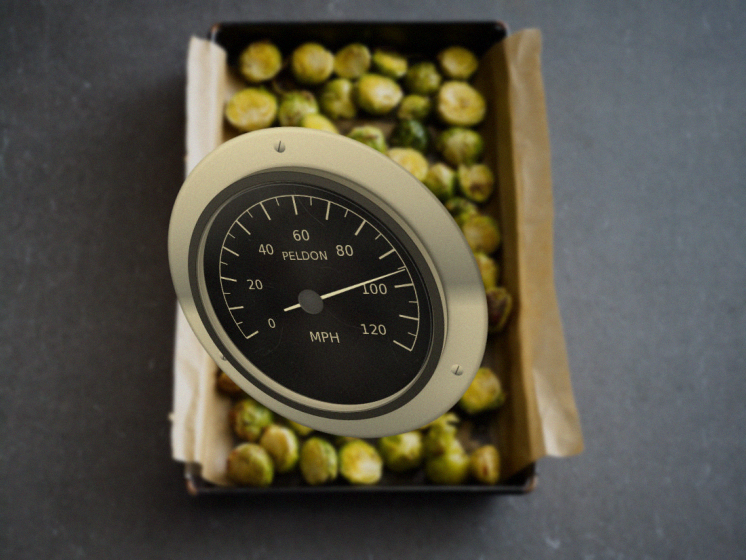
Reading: 95,mph
